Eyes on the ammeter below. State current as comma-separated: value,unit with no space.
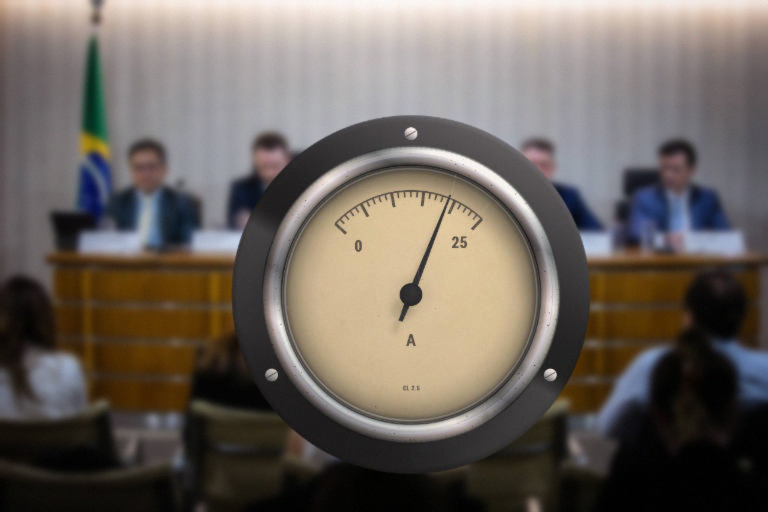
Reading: 19,A
